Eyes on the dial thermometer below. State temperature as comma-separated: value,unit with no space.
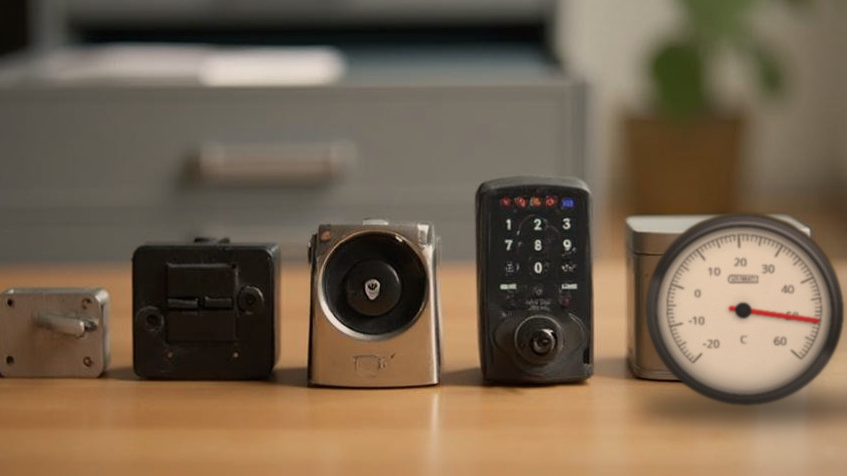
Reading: 50,°C
